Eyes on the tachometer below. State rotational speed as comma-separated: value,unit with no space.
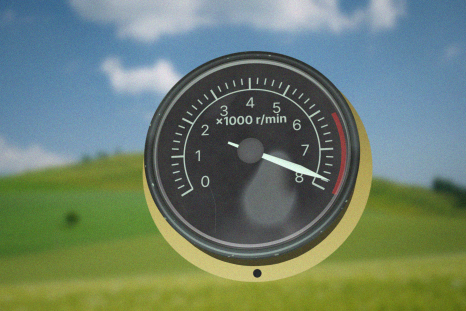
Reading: 7800,rpm
